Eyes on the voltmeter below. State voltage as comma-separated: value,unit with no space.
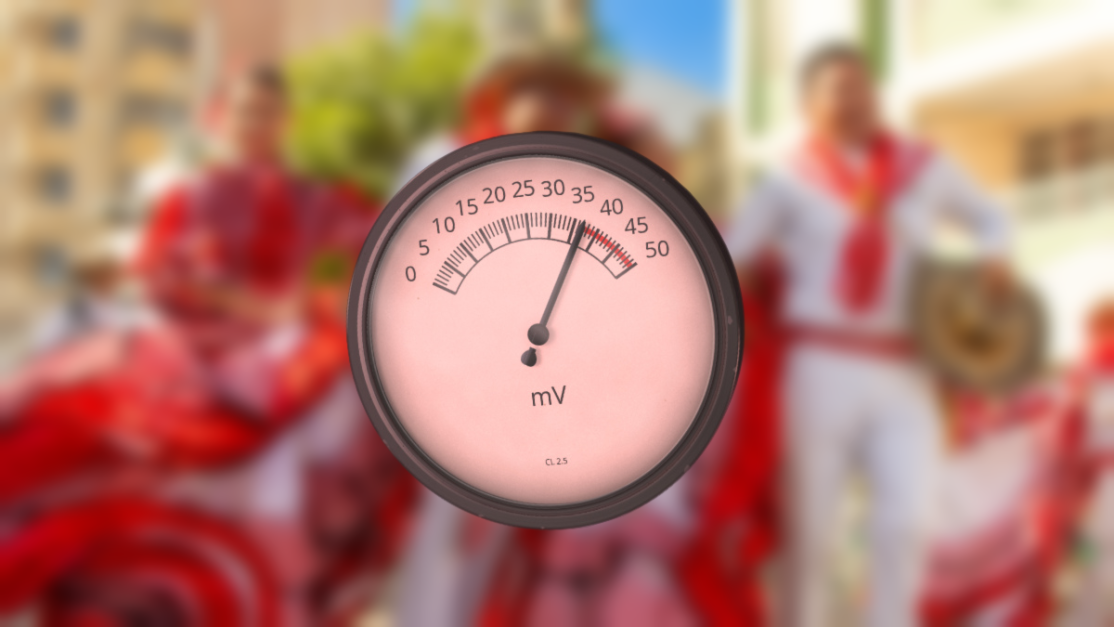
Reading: 37,mV
